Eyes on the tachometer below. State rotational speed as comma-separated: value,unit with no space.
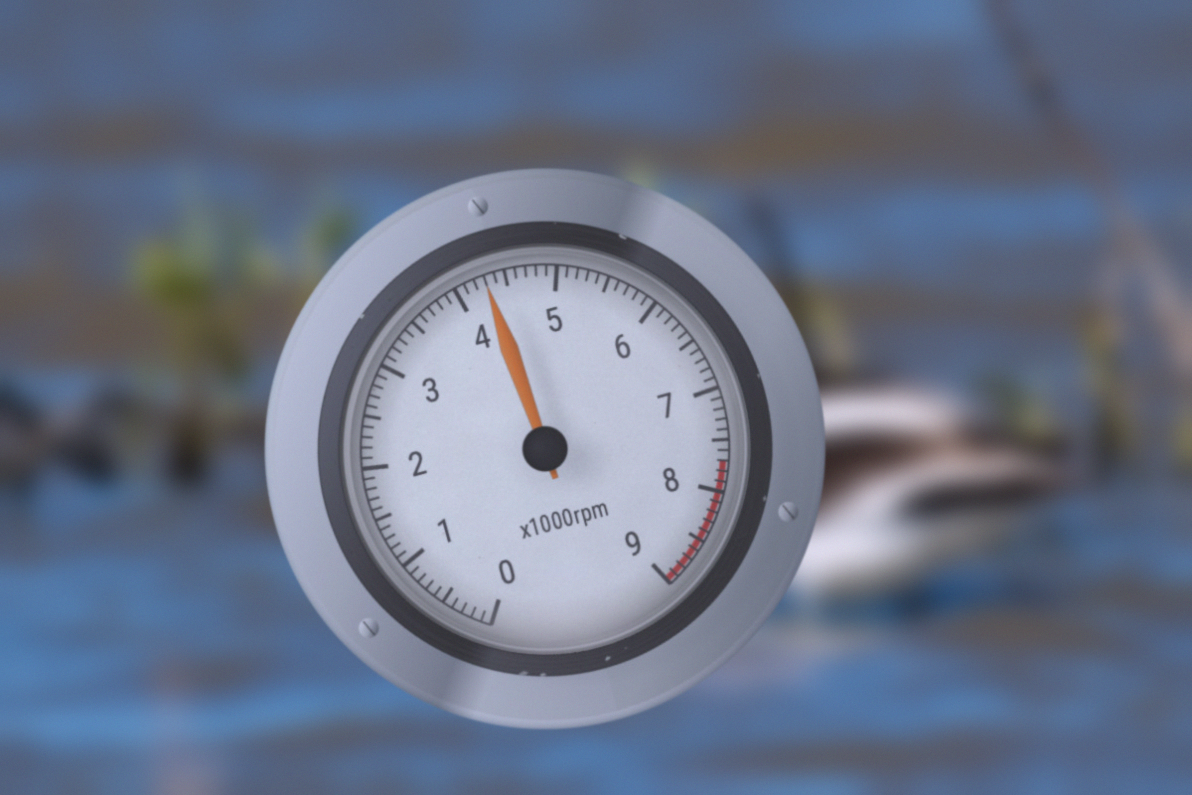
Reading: 4300,rpm
